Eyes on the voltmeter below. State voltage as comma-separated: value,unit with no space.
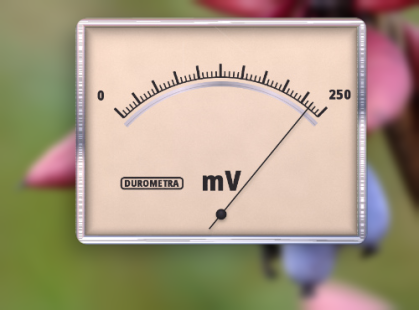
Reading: 235,mV
